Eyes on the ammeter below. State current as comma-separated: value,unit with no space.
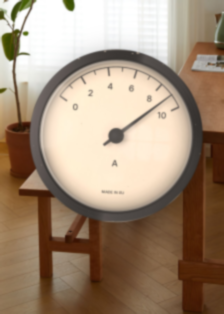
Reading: 9,A
